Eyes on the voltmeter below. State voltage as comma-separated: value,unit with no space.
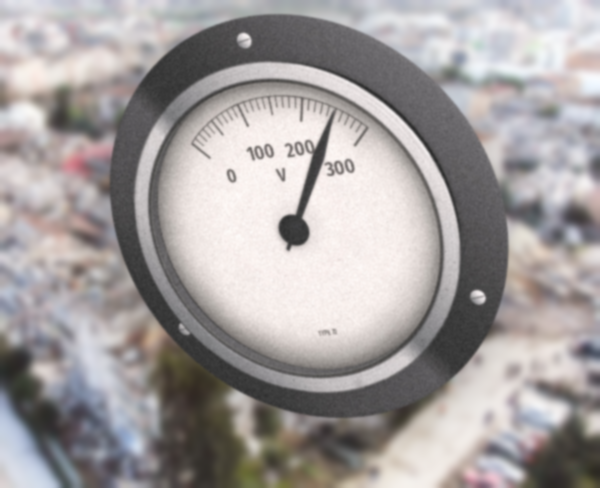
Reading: 250,V
